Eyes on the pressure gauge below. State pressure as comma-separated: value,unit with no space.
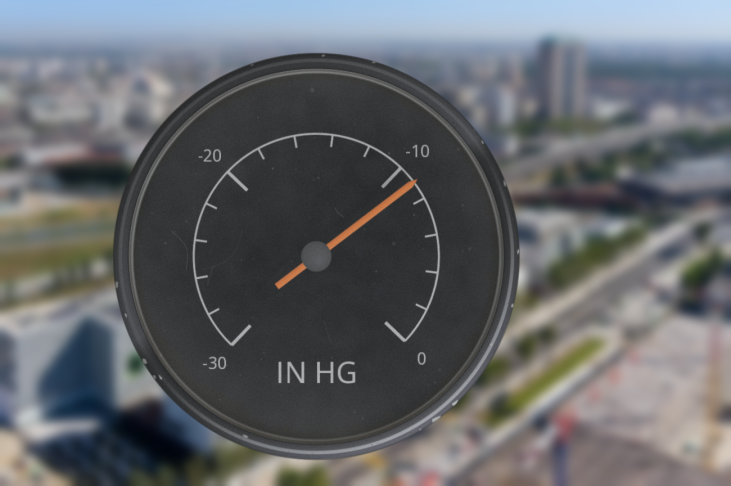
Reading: -9,inHg
